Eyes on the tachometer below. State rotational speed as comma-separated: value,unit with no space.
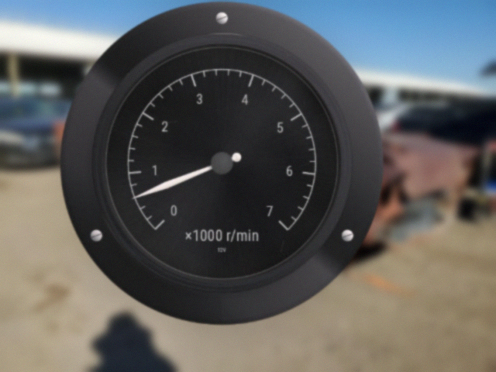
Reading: 600,rpm
